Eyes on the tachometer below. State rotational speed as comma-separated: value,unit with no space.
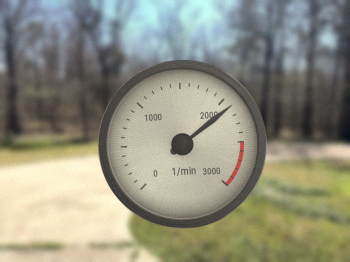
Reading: 2100,rpm
